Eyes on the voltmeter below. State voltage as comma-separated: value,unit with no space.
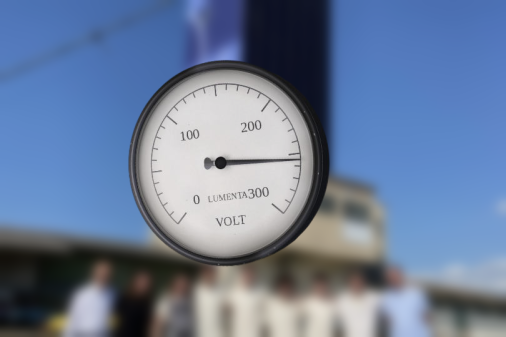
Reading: 255,V
